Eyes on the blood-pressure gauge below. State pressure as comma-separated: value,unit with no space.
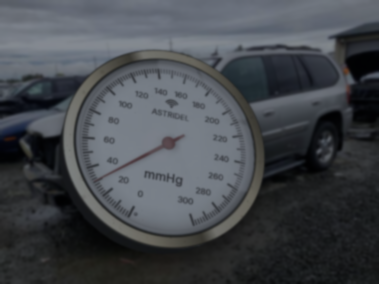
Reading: 30,mmHg
